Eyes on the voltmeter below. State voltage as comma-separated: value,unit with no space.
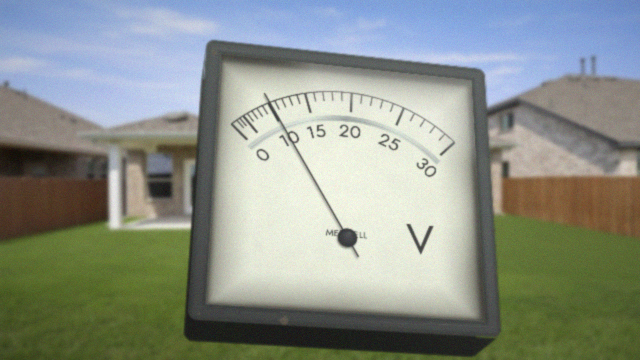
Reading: 10,V
